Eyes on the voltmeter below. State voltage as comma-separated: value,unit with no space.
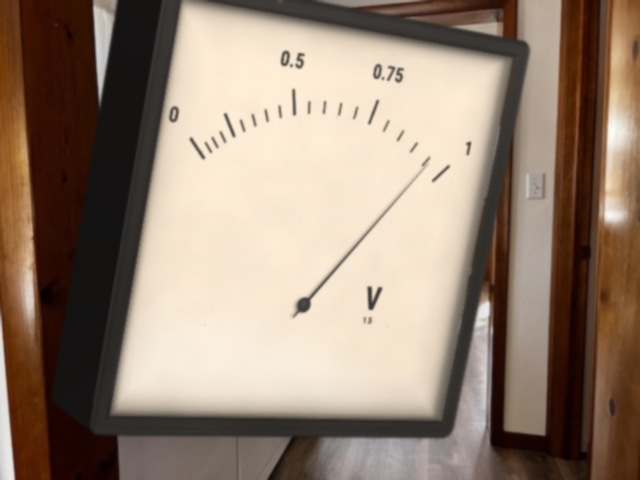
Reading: 0.95,V
